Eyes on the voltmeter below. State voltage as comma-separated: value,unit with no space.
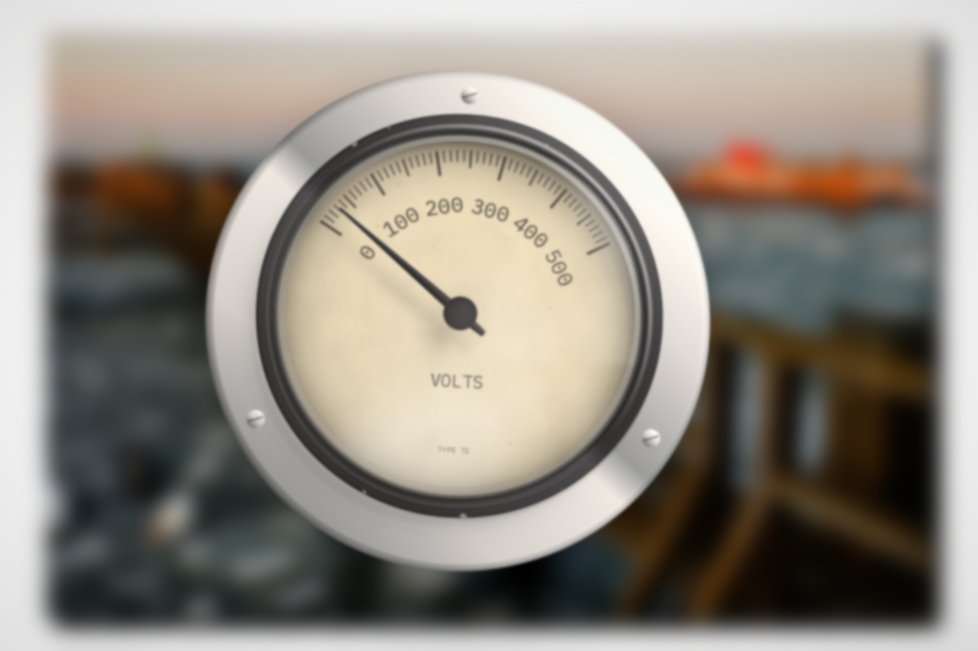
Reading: 30,V
